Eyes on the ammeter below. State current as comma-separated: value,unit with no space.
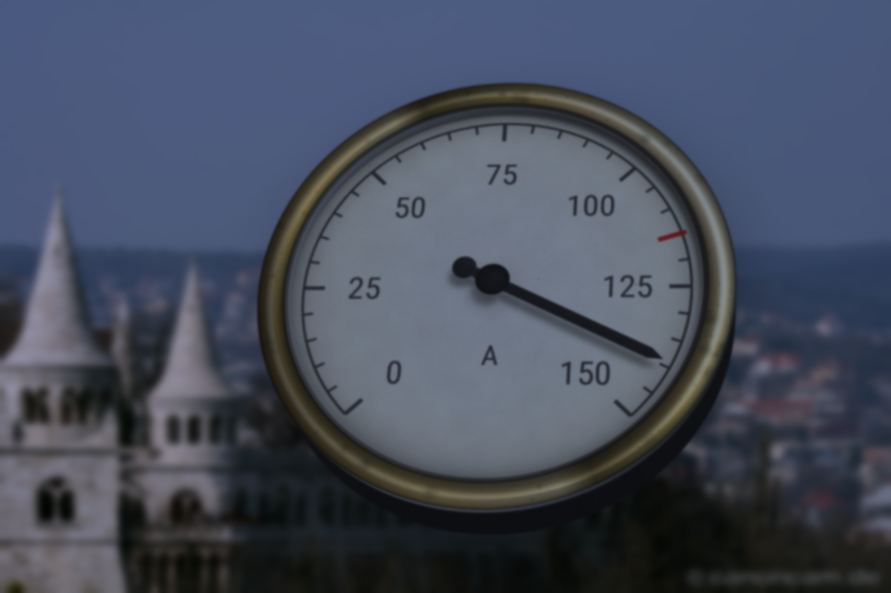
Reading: 140,A
